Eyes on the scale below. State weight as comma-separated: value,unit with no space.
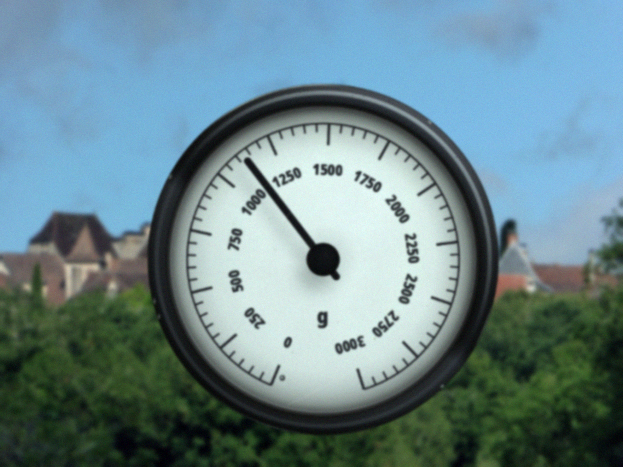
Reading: 1125,g
